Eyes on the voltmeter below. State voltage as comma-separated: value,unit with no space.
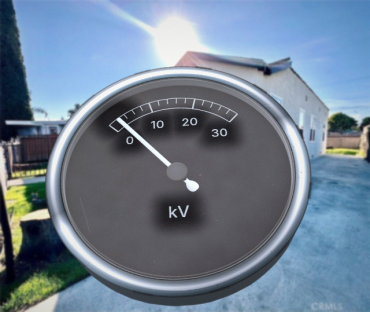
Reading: 2,kV
